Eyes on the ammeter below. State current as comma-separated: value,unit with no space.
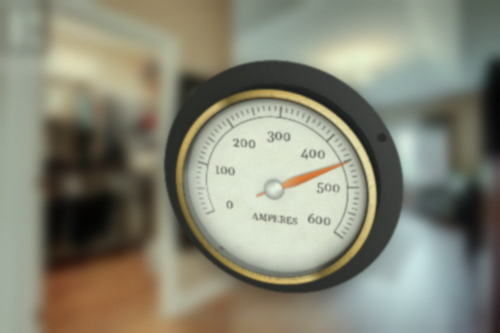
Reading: 450,A
